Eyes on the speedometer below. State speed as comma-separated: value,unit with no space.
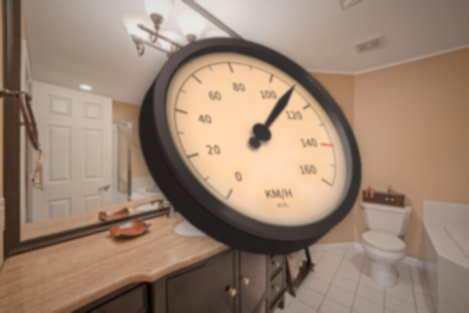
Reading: 110,km/h
